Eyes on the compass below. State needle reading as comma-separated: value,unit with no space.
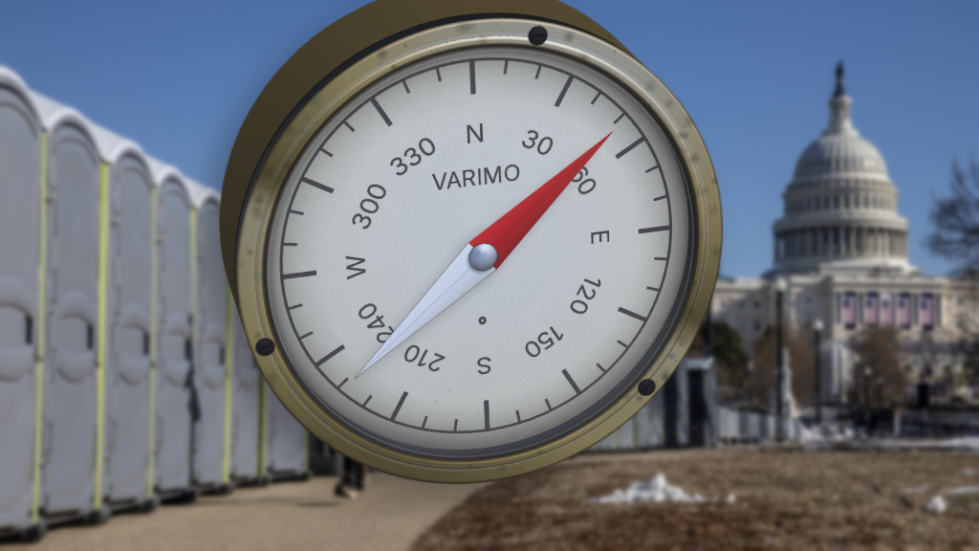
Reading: 50,°
